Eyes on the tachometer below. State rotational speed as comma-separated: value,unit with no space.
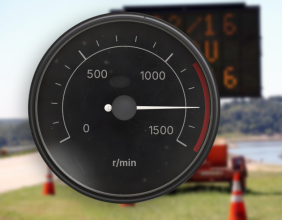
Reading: 1300,rpm
